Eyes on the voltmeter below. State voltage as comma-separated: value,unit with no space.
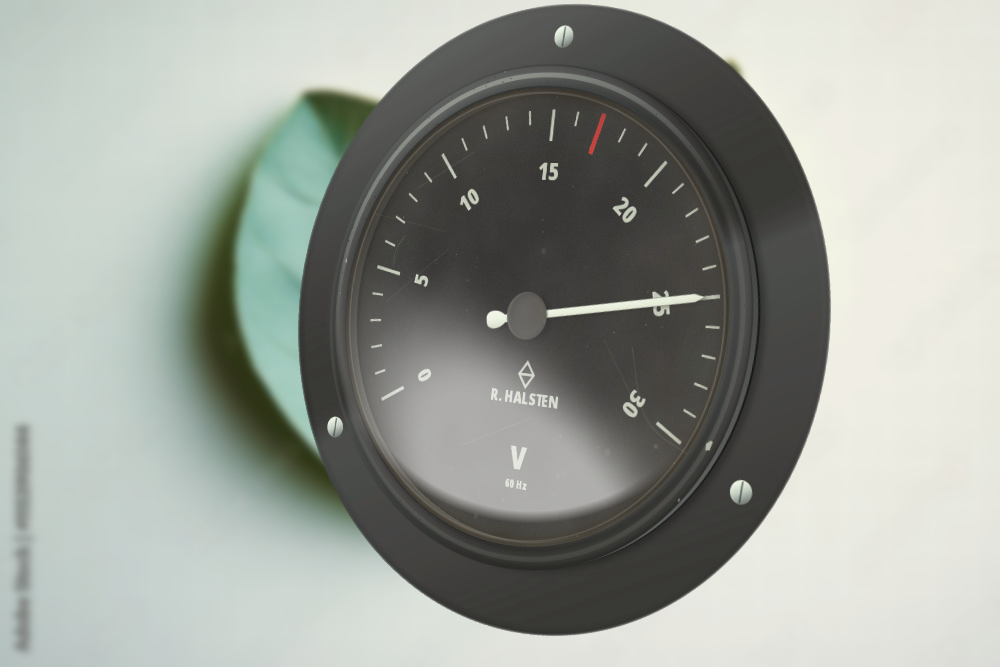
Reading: 25,V
